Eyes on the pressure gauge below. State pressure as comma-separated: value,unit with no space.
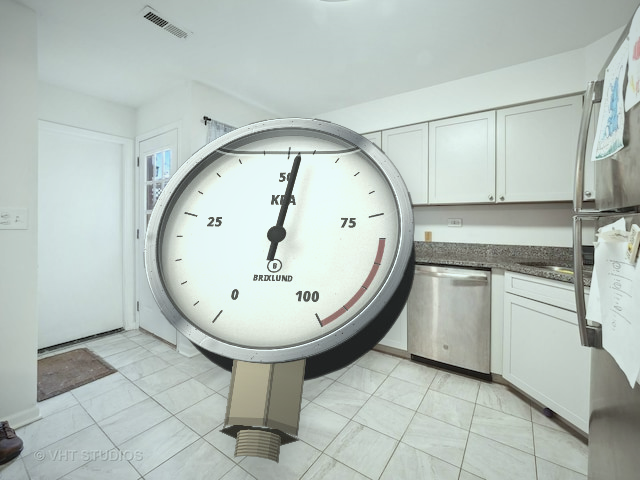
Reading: 52.5,kPa
